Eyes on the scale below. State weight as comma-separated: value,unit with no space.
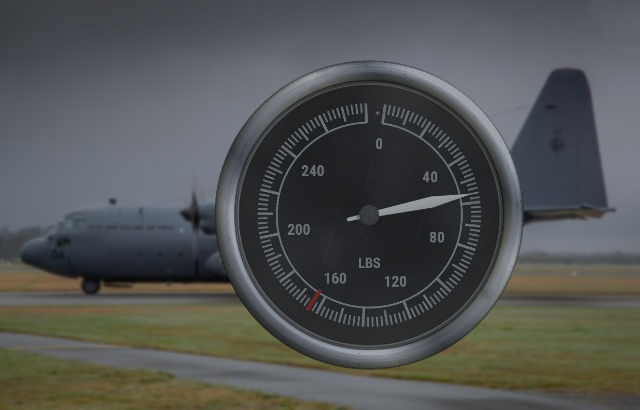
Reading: 56,lb
